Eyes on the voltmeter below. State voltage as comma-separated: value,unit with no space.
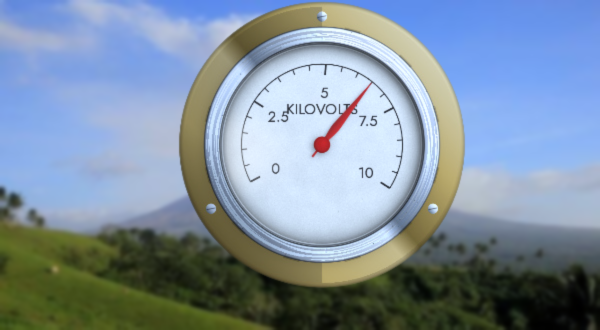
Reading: 6.5,kV
